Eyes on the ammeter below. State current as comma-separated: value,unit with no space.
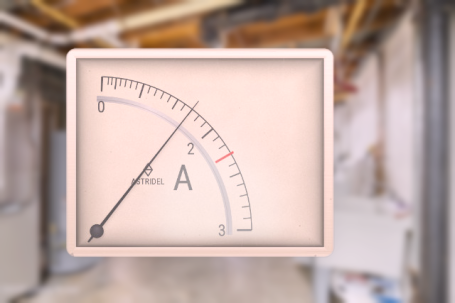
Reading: 1.7,A
